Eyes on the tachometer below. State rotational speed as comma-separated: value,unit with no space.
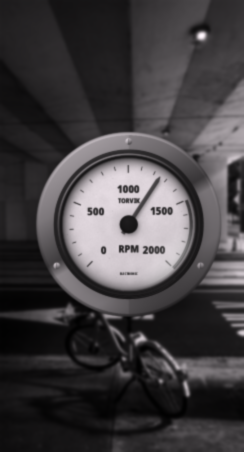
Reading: 1250,rpm
